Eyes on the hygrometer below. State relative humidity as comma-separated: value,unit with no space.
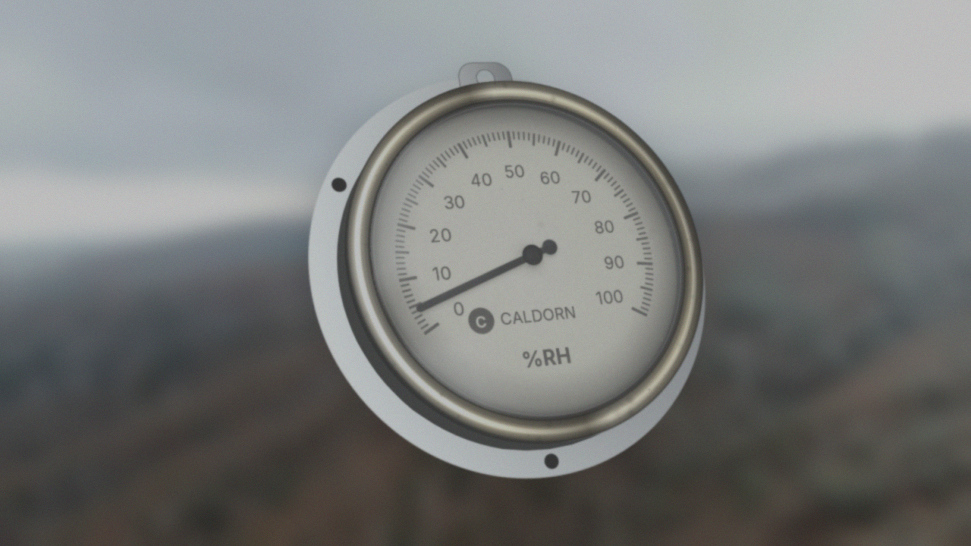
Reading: 4,%
